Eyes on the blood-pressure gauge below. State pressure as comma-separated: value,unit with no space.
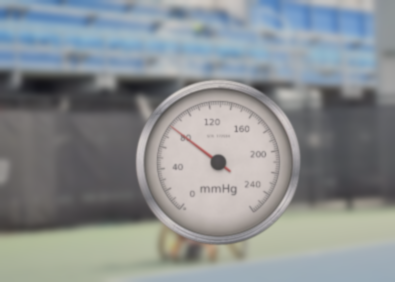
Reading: 80,mmHg
